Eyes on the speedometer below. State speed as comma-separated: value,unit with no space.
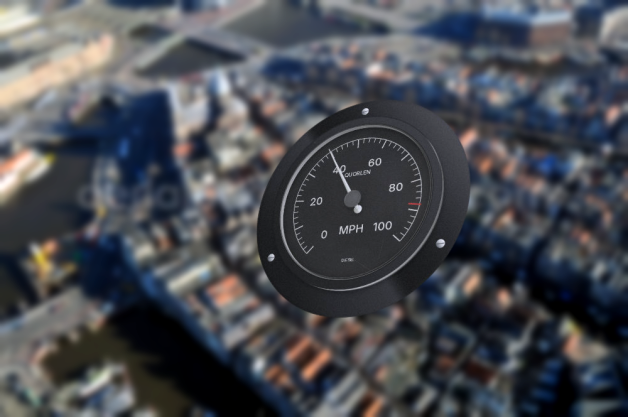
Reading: 40,mph
